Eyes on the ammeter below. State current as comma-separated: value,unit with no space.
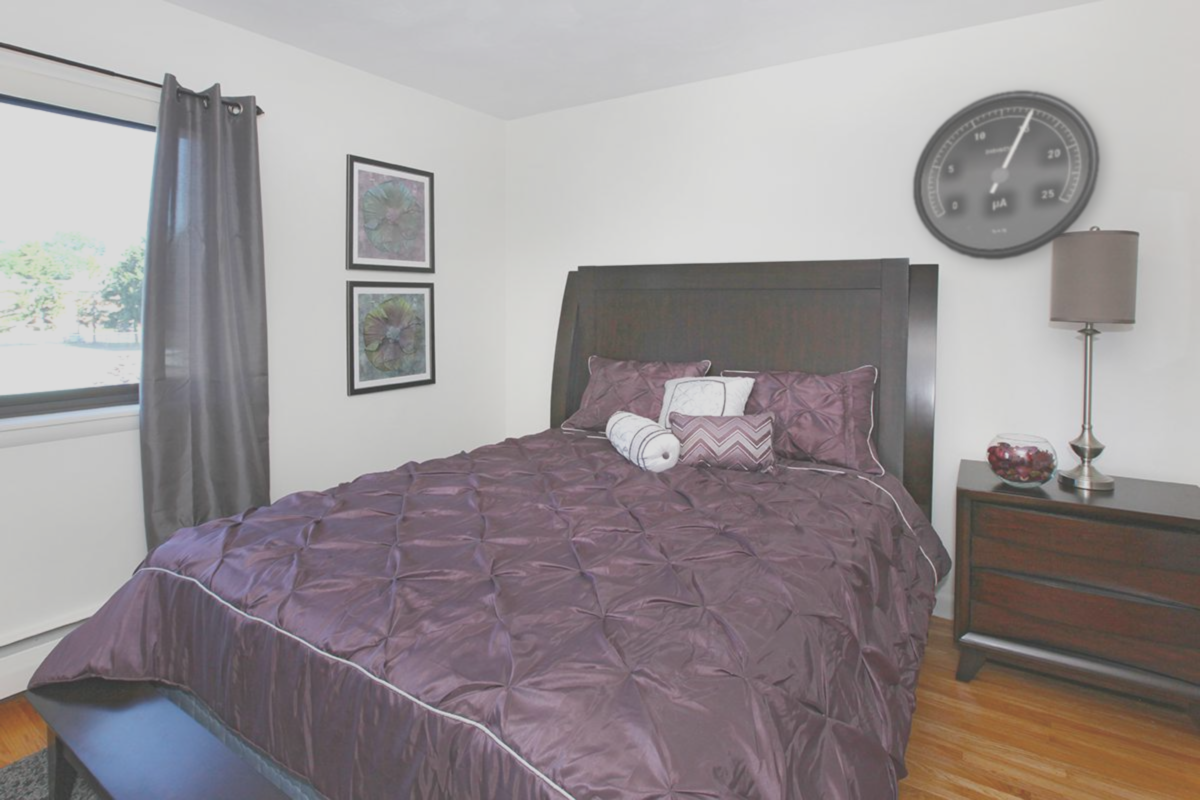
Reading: 15,µA
